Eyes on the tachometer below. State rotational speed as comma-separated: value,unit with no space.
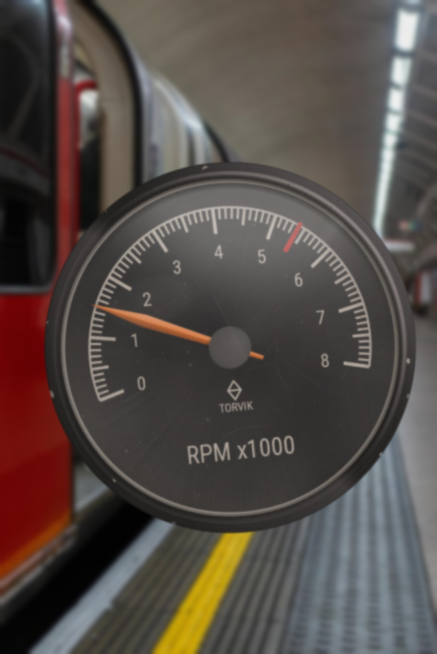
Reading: 1500,rpm
